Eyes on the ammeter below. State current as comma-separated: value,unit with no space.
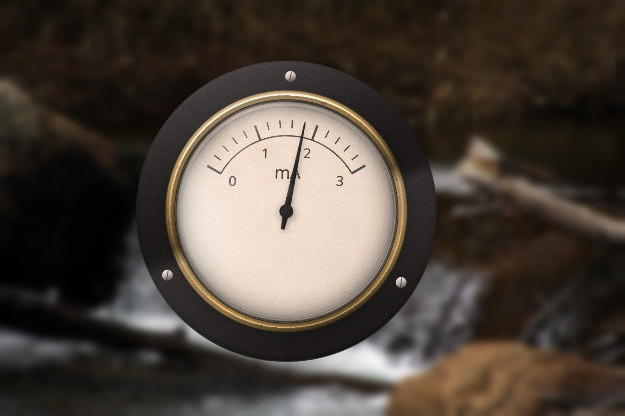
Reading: 1.8,mA
